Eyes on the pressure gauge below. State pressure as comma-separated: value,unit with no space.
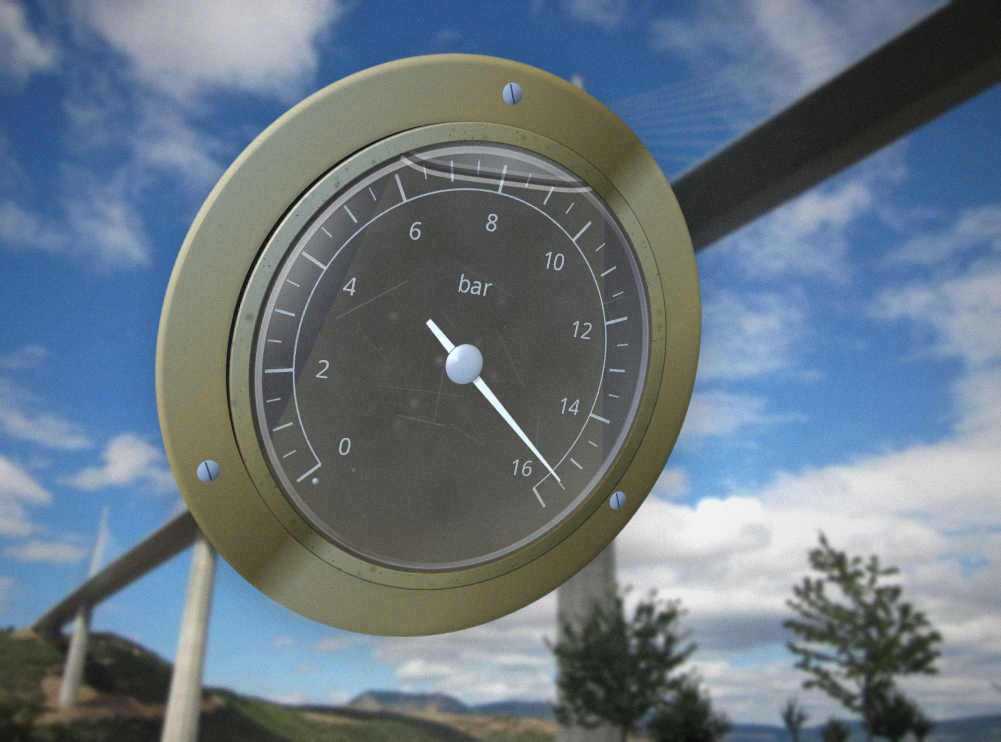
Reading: 15.5,bar
